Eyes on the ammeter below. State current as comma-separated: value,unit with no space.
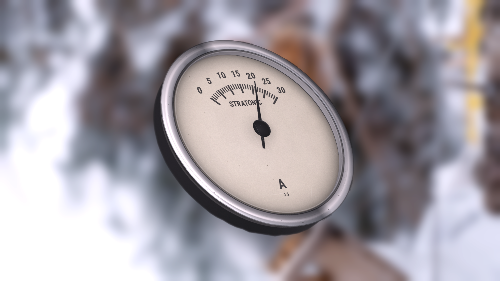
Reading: 20,A
